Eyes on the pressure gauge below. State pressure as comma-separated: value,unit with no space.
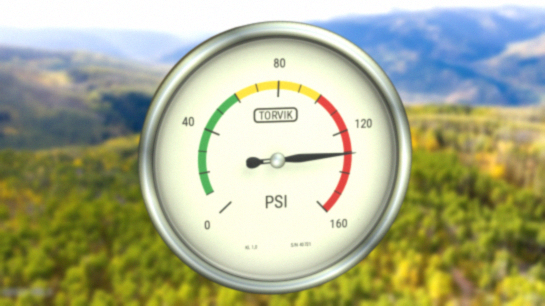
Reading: 130,psi
